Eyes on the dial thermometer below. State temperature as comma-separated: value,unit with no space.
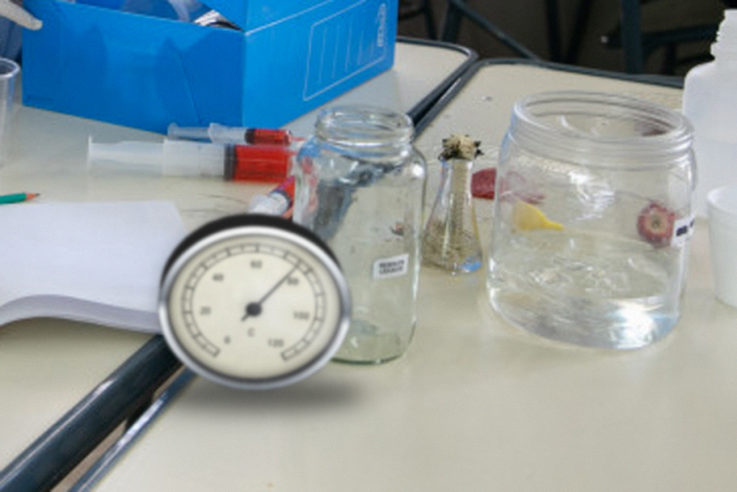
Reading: 75,°C
